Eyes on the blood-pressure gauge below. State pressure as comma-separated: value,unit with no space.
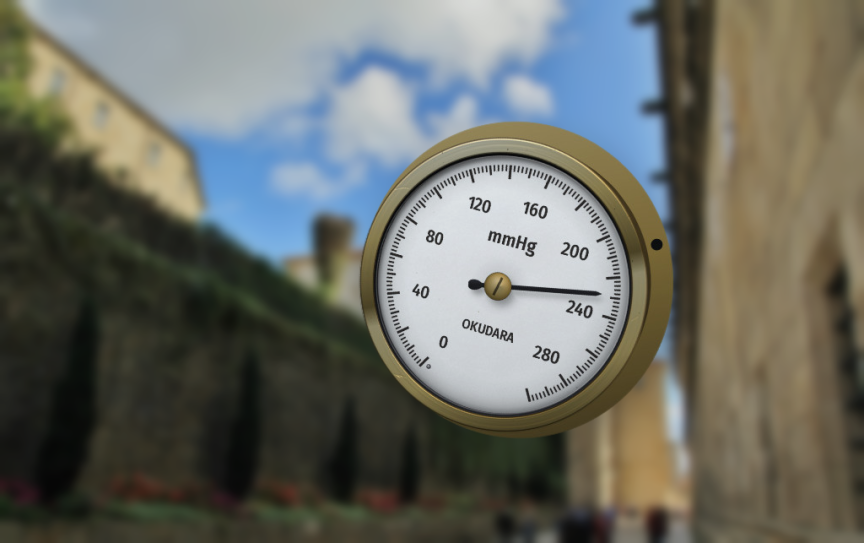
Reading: 228,mmHg
